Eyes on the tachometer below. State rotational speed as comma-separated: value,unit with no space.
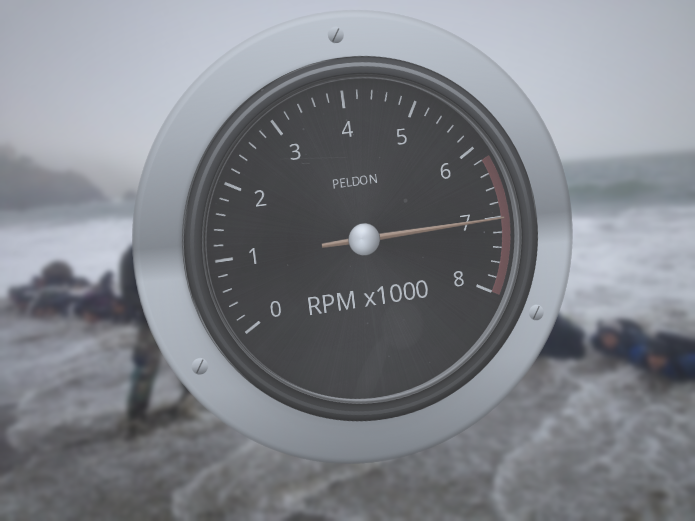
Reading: 7000,rpm
